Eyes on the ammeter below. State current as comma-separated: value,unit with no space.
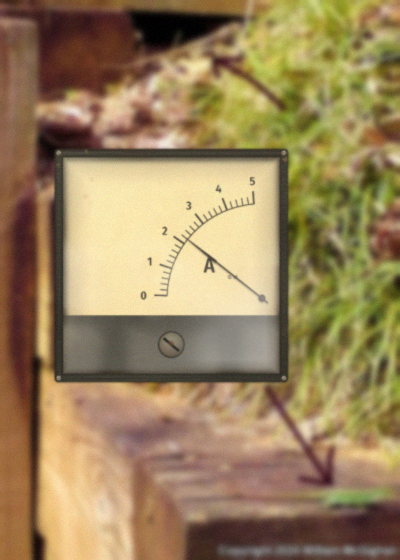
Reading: 2.2,A
